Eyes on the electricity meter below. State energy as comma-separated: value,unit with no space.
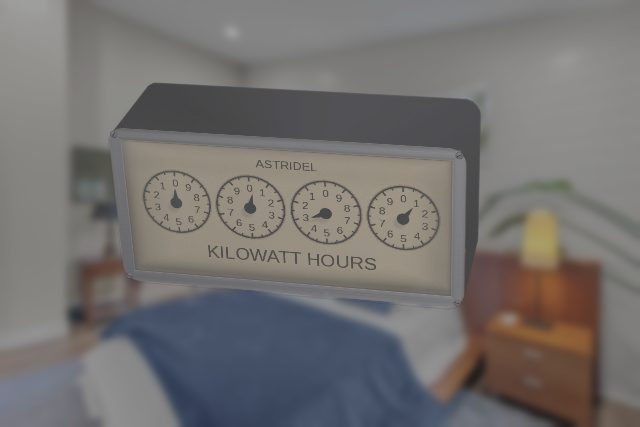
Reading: 31,kWh
